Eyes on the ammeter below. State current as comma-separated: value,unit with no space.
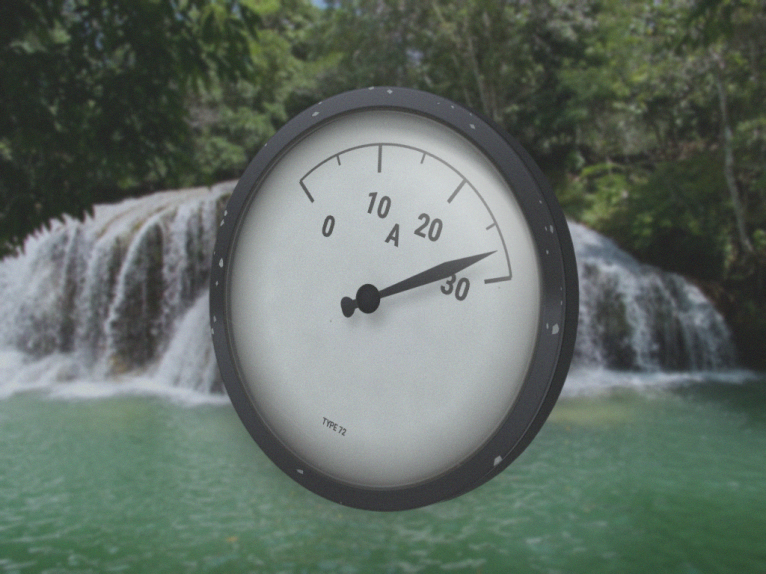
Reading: 27.5,A
